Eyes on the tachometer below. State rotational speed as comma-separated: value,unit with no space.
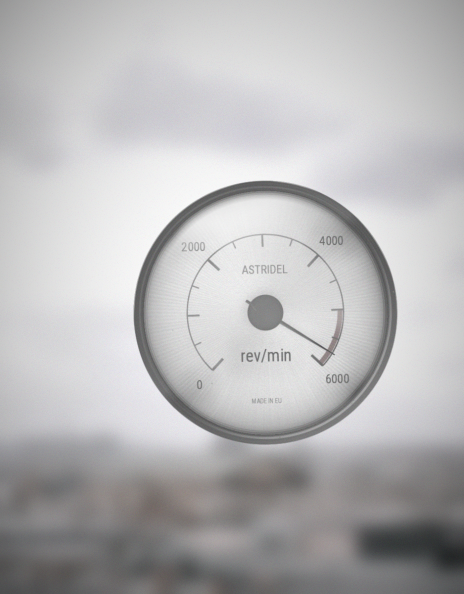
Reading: 5750,rpm
